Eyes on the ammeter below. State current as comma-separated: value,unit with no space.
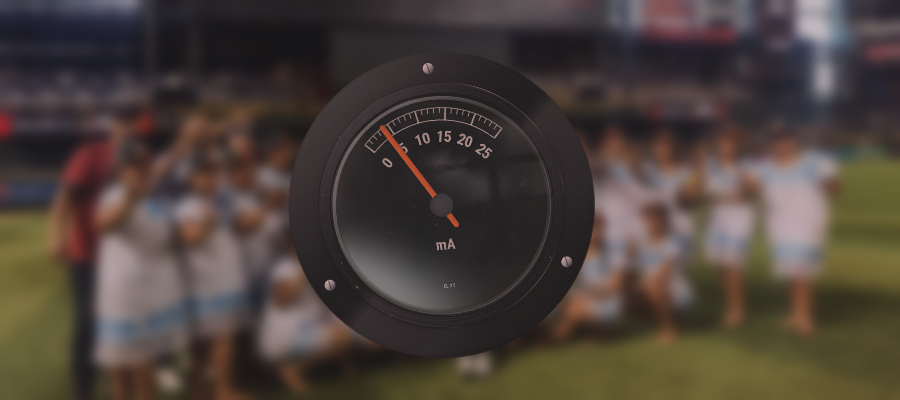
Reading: 4,mA
